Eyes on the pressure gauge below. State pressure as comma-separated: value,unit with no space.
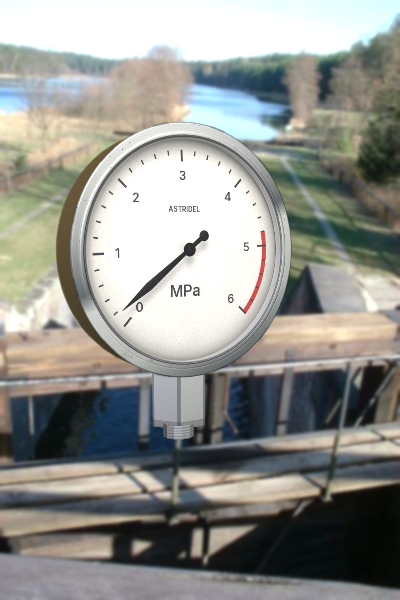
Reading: 0.2,MPa
